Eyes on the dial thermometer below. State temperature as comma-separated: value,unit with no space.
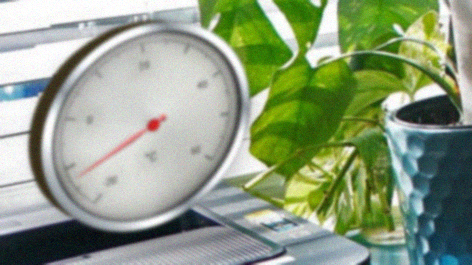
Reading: -12.5,°C
